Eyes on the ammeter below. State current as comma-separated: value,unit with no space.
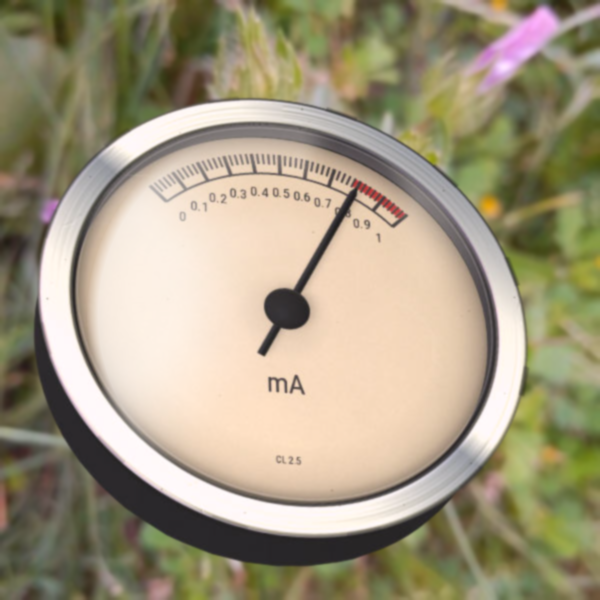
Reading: 0.8,mA
